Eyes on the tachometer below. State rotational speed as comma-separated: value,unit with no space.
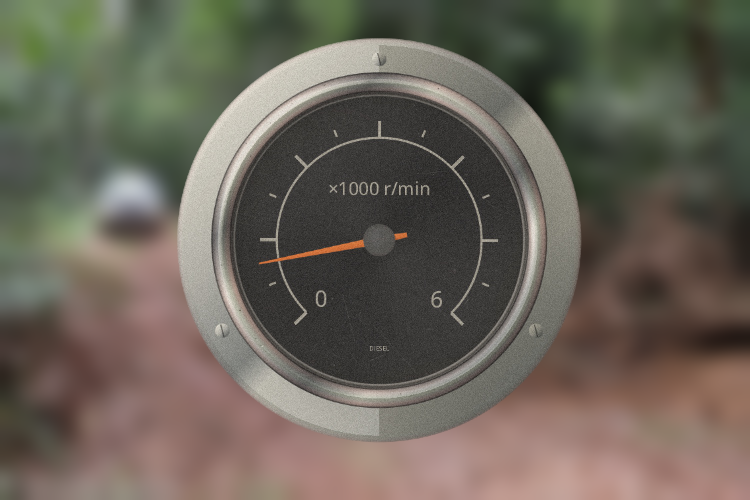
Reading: 750,rpm
